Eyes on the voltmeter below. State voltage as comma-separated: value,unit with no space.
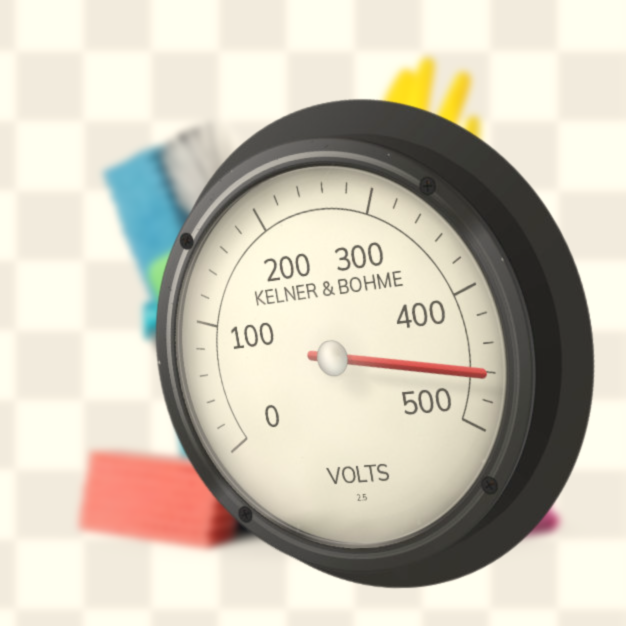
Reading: 460,V
